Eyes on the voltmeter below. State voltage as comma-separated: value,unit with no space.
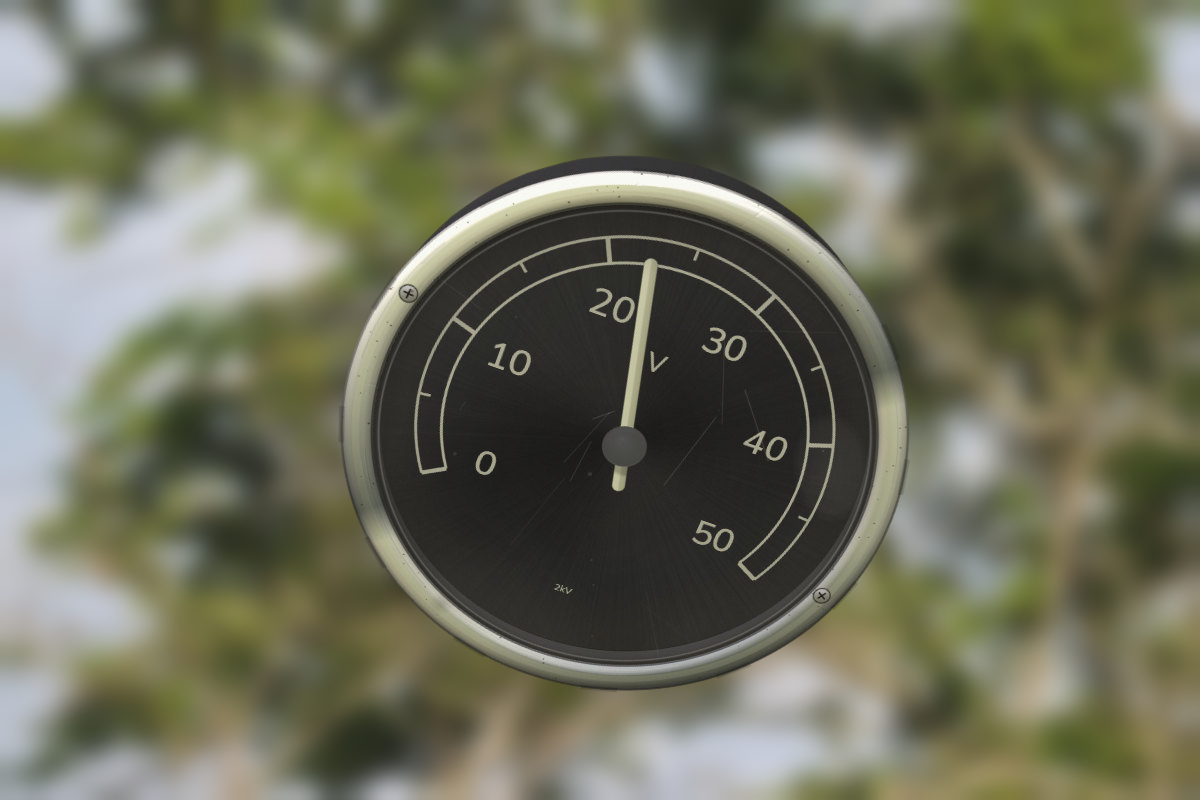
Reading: 22.5,V
